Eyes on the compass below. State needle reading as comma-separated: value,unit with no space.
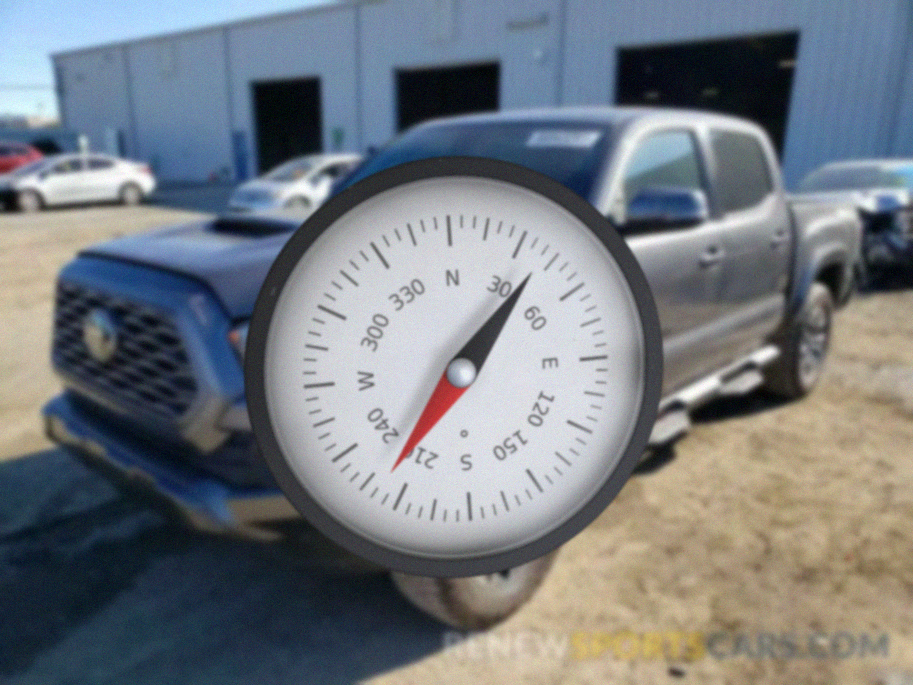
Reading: 220,°
